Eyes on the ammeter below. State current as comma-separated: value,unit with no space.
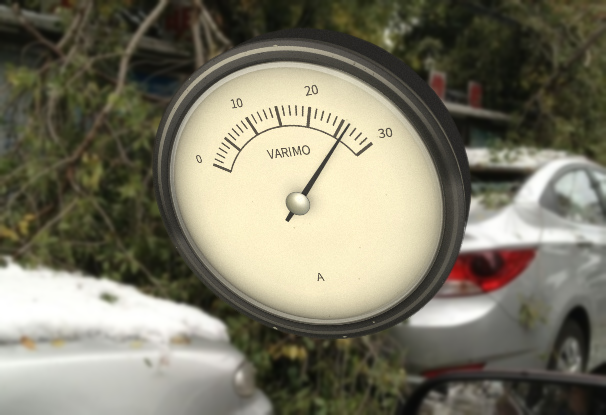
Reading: 26,A
